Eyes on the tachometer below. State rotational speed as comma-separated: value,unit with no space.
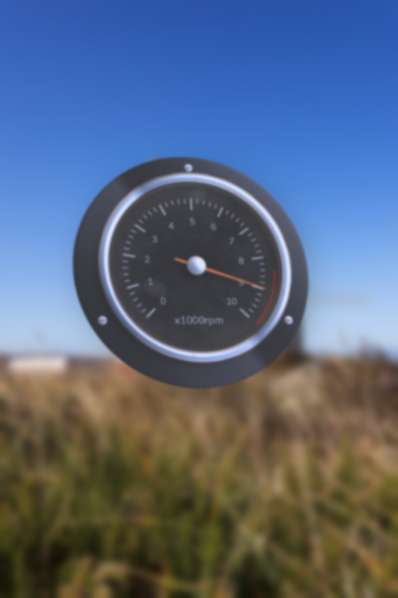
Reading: 9000,rpm
